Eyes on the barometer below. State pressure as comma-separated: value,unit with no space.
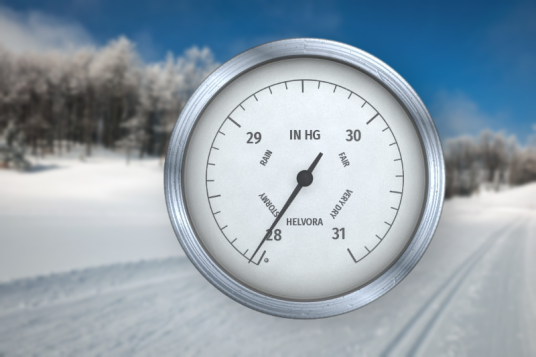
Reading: 28.05,inHg
